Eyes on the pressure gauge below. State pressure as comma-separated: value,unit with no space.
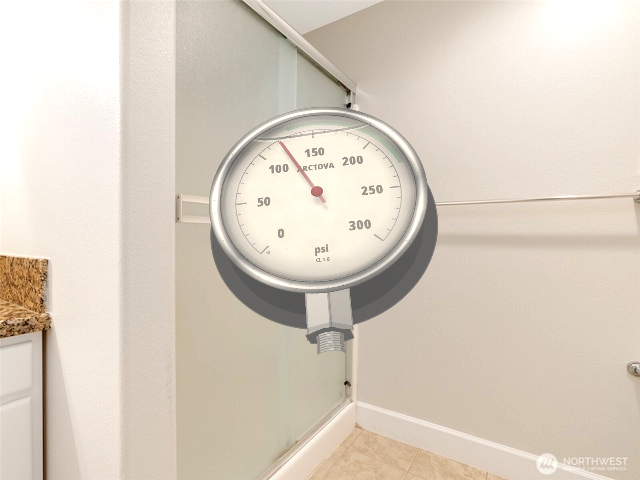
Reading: 120,psi
